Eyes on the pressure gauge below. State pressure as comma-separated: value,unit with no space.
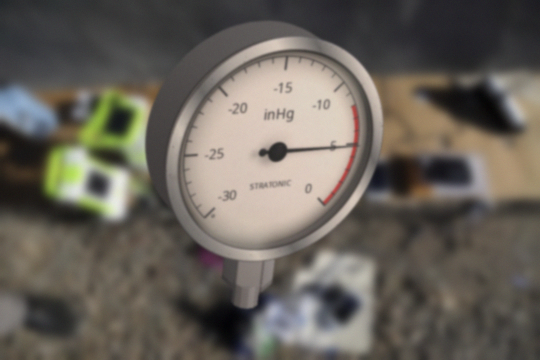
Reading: -5,inHg
